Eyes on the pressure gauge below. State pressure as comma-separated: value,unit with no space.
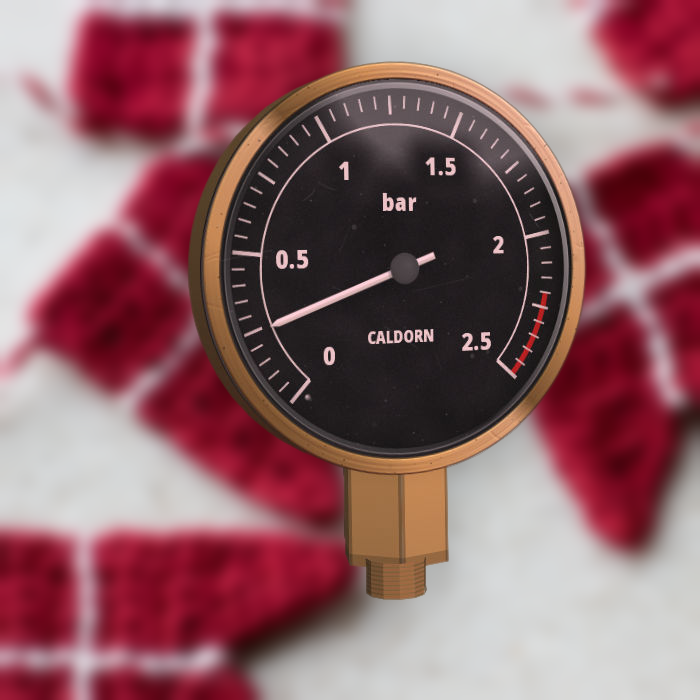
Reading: 0.25,bar
